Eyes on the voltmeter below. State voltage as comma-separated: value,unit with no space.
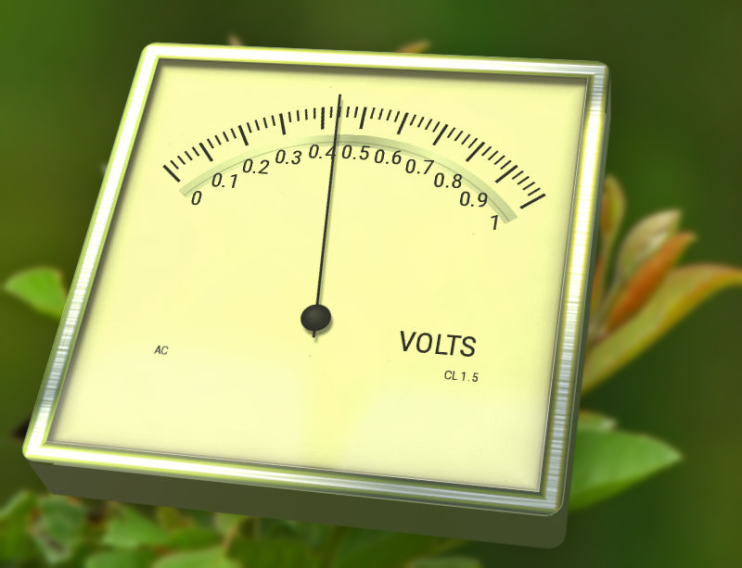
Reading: 0.44,V
